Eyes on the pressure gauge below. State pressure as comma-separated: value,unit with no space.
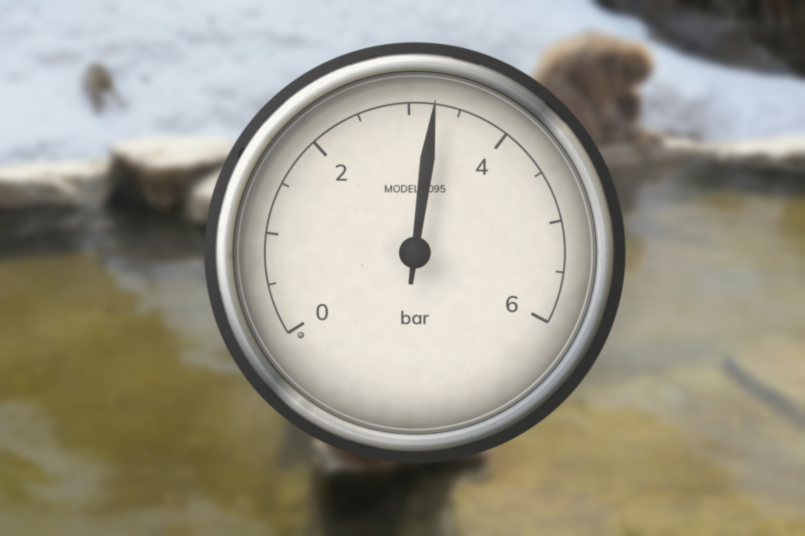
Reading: 3.25,bar
